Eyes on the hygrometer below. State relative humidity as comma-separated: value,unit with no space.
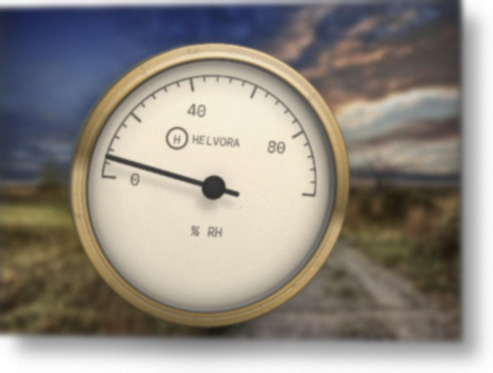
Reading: 6,%
